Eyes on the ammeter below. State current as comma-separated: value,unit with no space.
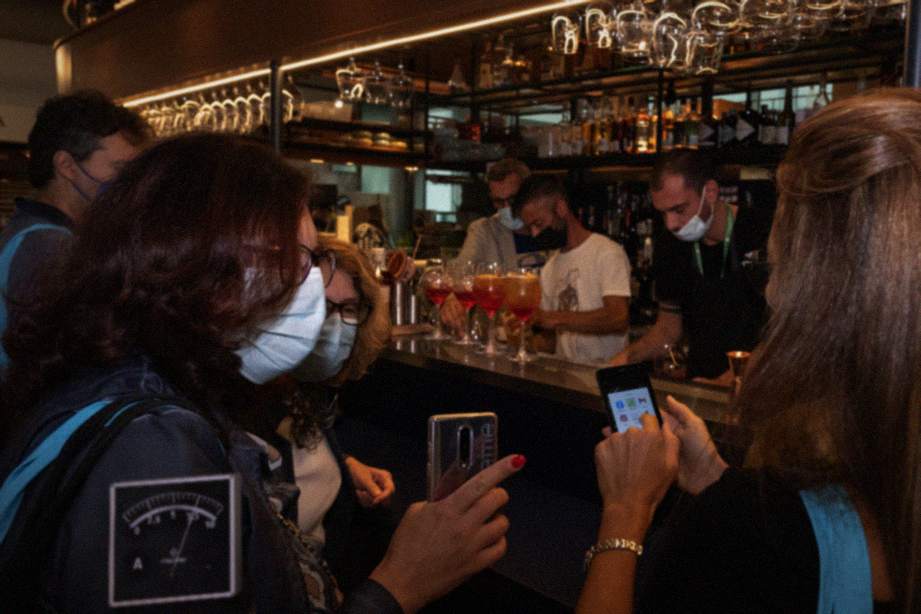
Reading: 7.5,A
